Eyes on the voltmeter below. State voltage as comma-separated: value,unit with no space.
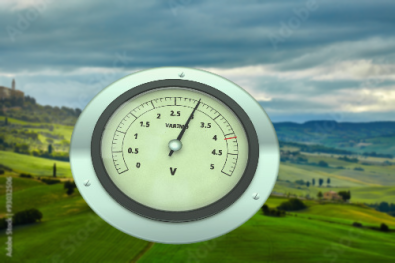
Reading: 3,V
